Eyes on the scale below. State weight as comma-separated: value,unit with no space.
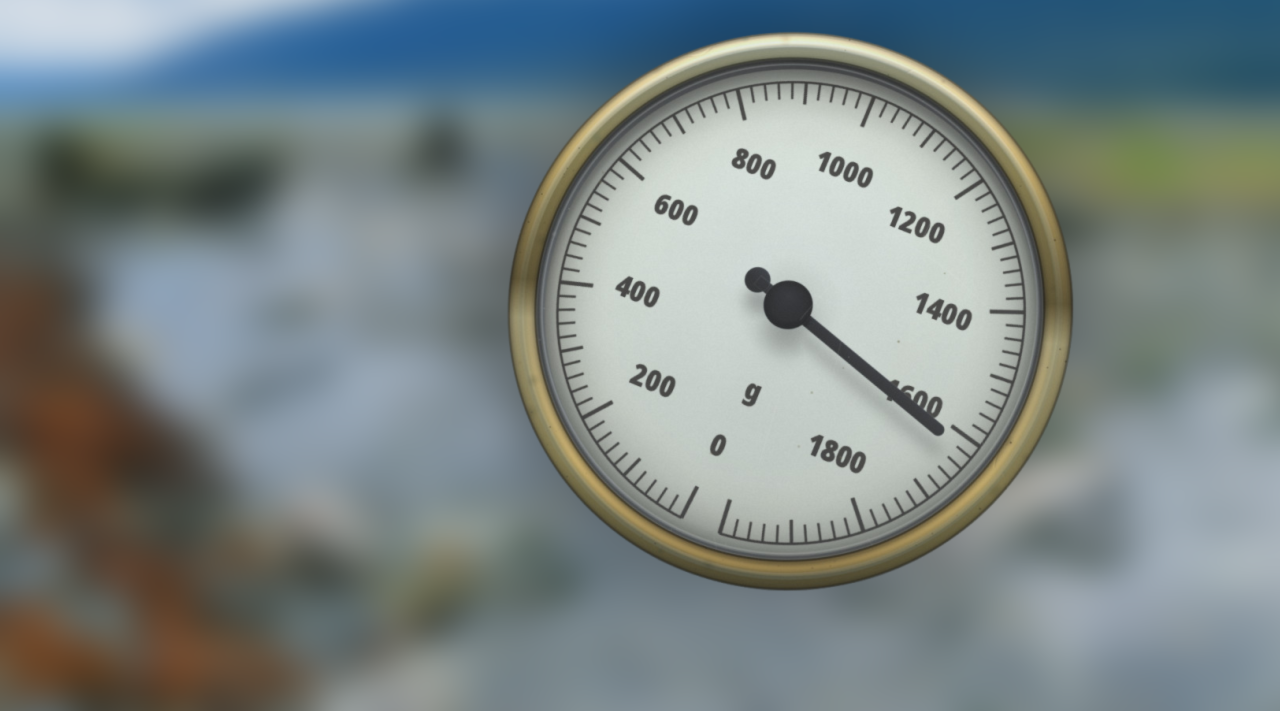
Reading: 1620,g
